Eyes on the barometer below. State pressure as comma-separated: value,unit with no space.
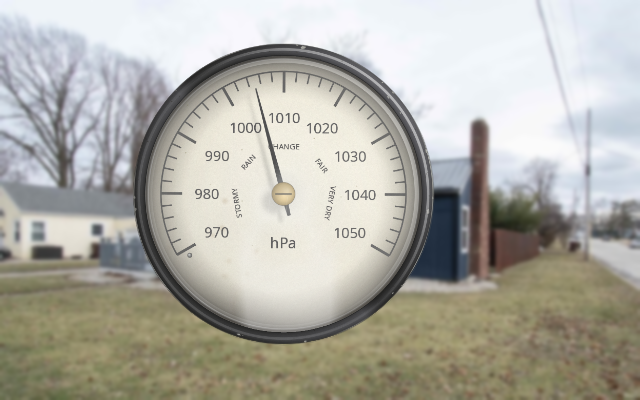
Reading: 1005,hPa
